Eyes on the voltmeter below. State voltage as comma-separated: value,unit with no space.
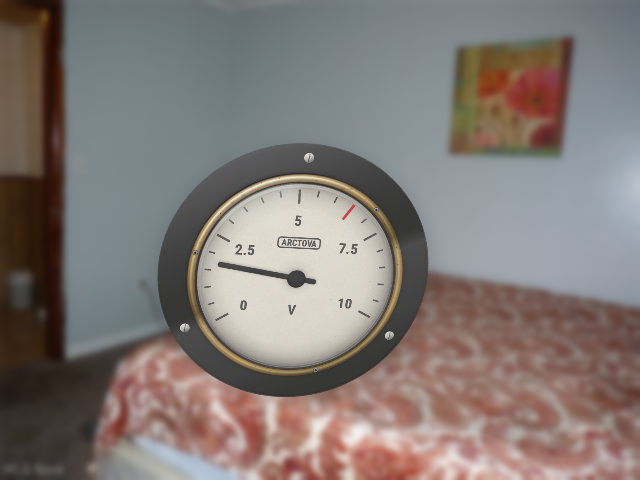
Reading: 1.75,V
